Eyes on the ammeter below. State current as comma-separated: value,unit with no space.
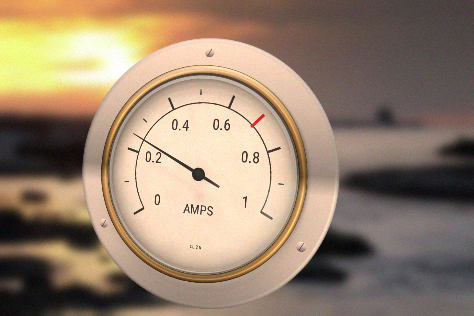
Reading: 0.25,A
